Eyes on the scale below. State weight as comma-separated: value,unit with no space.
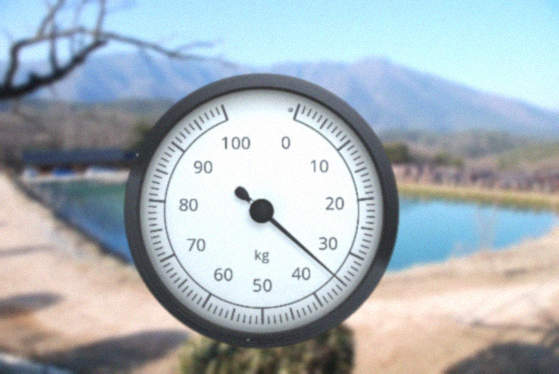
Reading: 35,kg
